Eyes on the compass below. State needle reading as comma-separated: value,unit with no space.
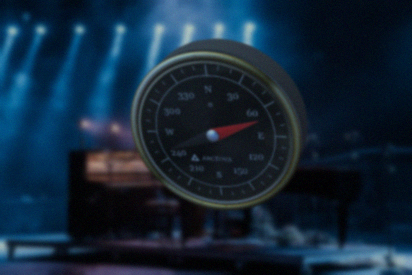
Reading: 70,°
